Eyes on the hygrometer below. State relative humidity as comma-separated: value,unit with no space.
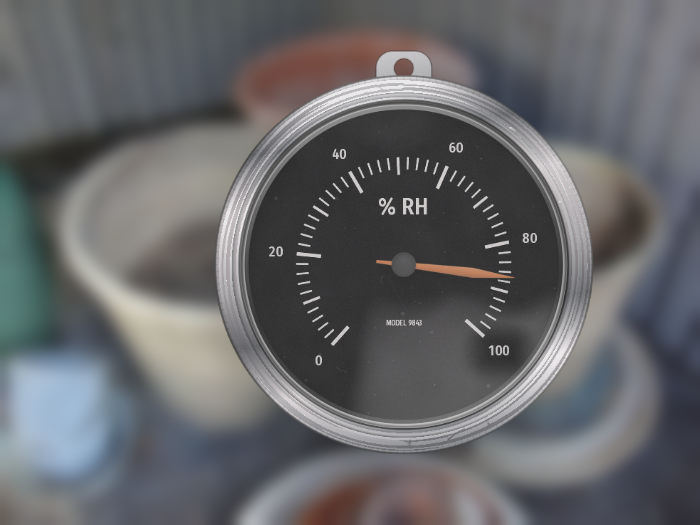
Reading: 87,%
